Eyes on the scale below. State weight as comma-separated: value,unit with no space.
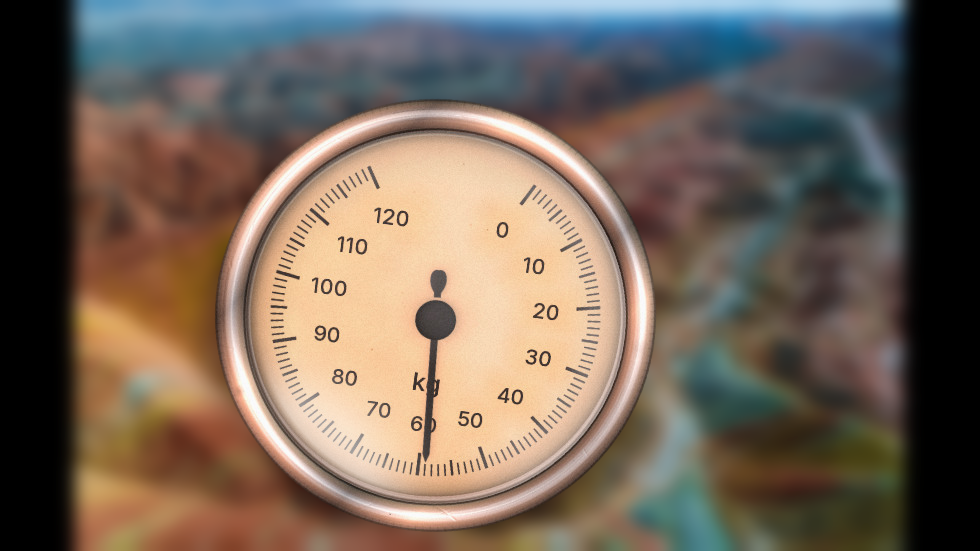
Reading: 59,kg
